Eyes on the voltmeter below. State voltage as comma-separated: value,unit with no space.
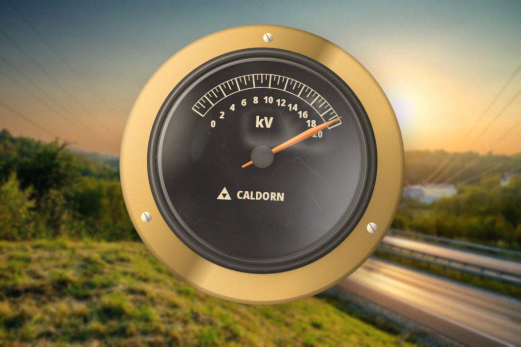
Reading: 19.5,kV
